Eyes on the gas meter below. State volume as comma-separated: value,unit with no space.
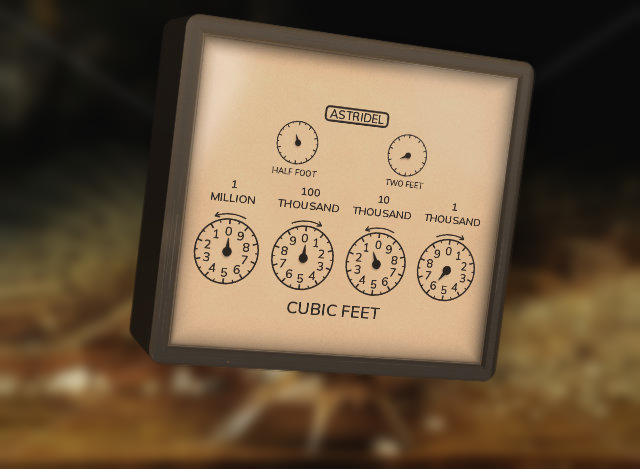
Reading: 600,ft³
